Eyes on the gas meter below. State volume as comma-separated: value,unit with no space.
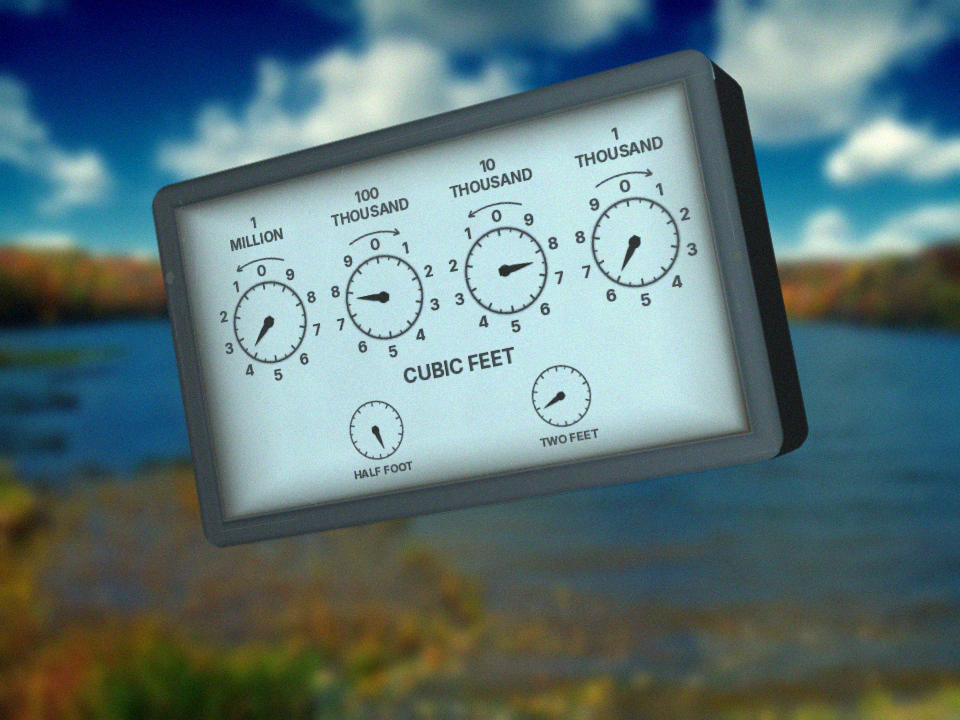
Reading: 377600,ft³
